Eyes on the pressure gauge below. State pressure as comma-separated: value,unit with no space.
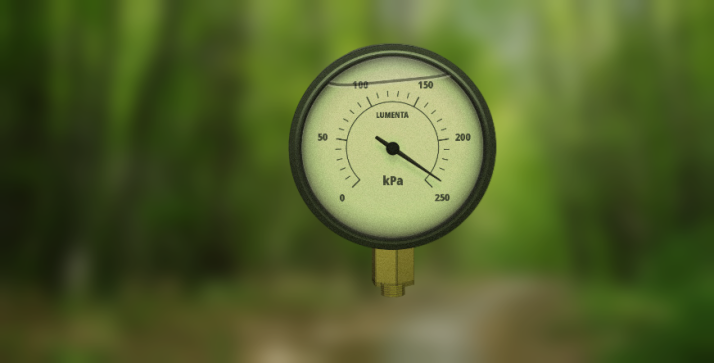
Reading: 240,kPa
